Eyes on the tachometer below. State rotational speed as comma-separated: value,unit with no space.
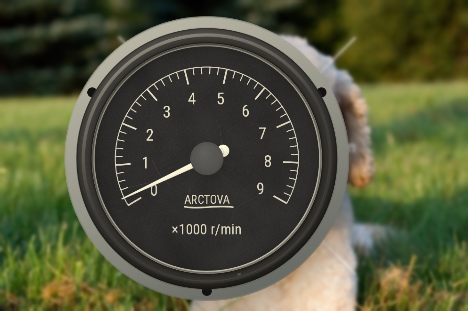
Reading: 200,rpm
